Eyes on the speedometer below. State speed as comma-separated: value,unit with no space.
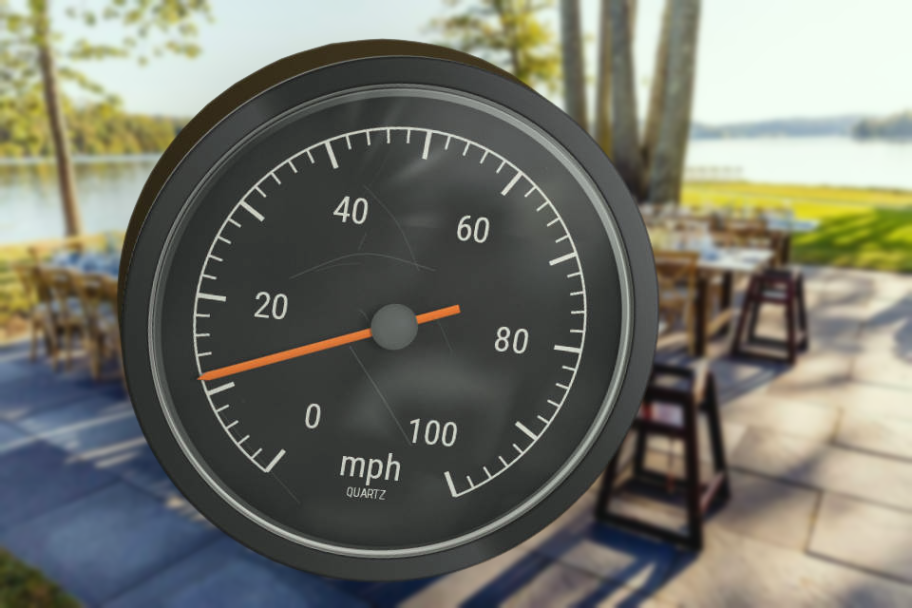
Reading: 12,mph
